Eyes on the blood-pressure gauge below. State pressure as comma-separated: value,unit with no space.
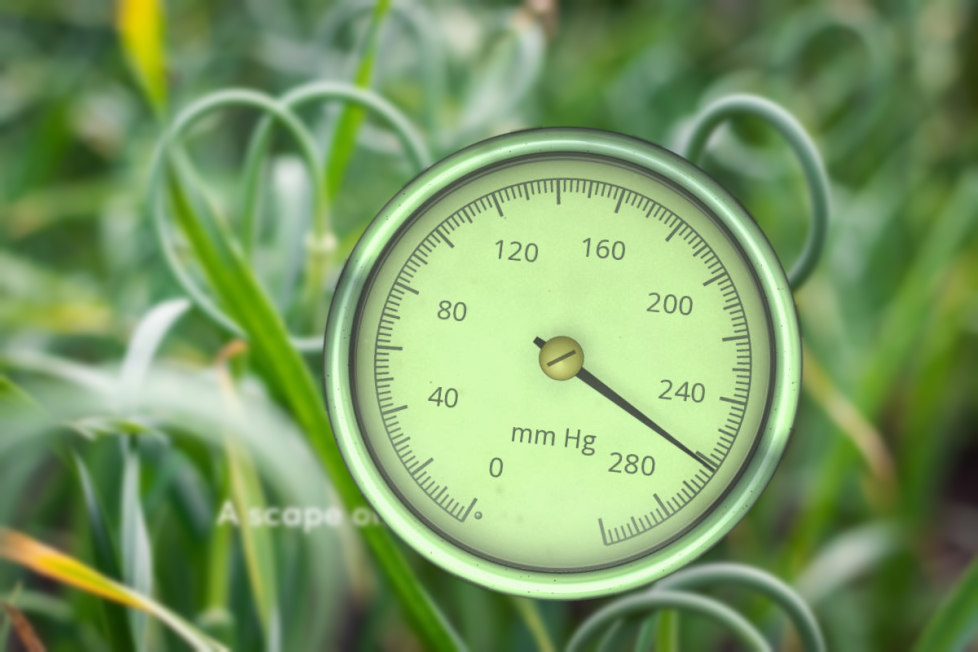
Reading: 262,mmHg
